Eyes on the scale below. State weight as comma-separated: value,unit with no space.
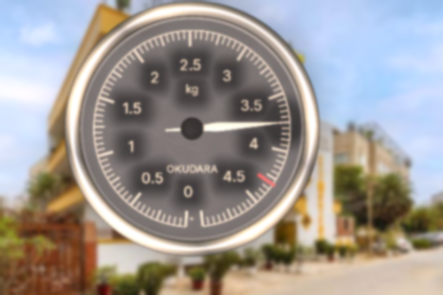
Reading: 3.75,kg
